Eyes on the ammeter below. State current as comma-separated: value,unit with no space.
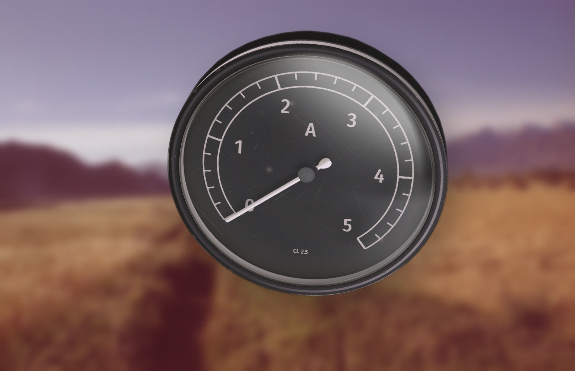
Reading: 0,A
